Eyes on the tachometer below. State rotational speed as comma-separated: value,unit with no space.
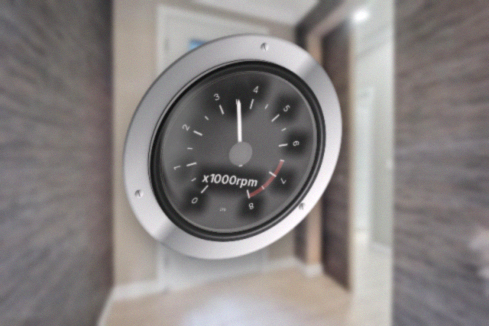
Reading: 3500,rpm
